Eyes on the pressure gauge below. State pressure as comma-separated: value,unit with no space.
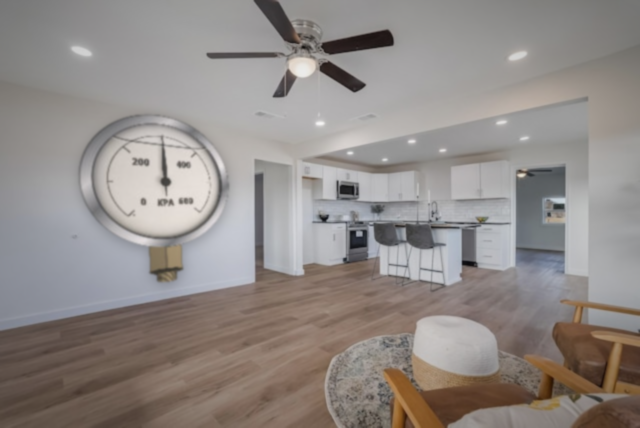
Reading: 300,kPa
